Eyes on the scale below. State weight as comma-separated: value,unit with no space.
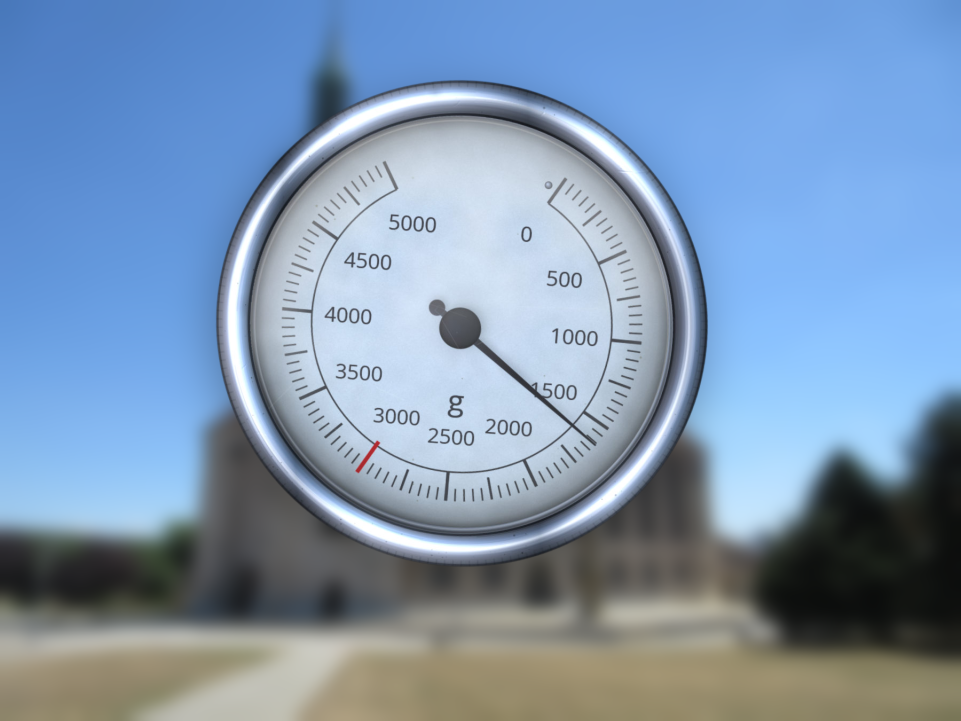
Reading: 1600,g
